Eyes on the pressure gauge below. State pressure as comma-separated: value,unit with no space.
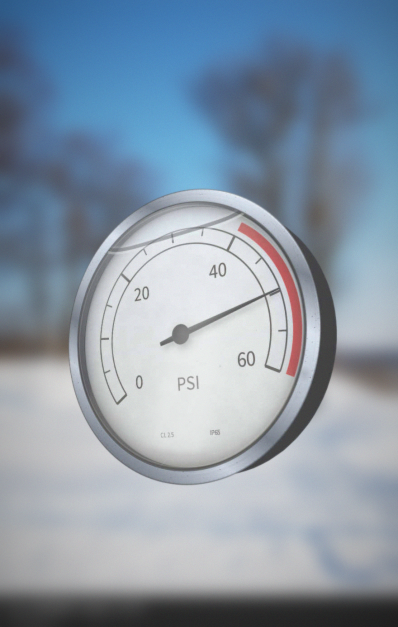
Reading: 50,psi
